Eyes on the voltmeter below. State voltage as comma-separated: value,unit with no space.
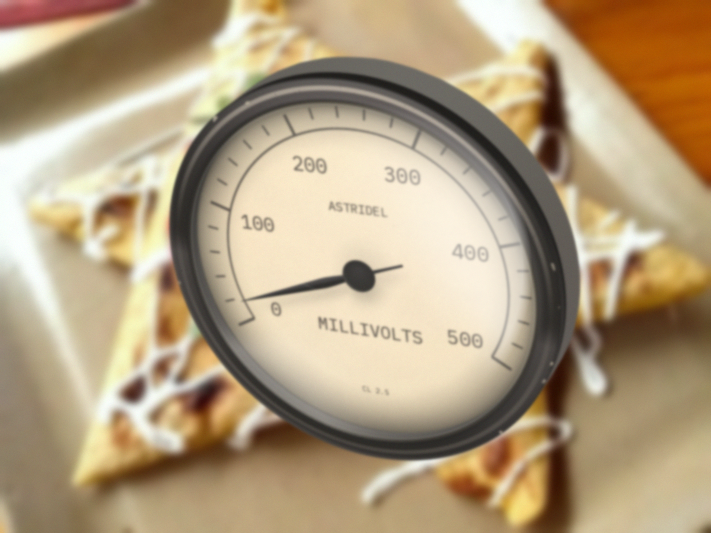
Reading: 20,mV
